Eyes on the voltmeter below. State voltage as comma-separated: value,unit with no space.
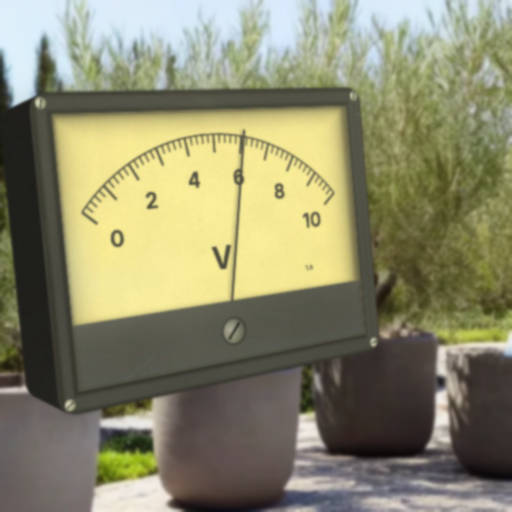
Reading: 6,V
